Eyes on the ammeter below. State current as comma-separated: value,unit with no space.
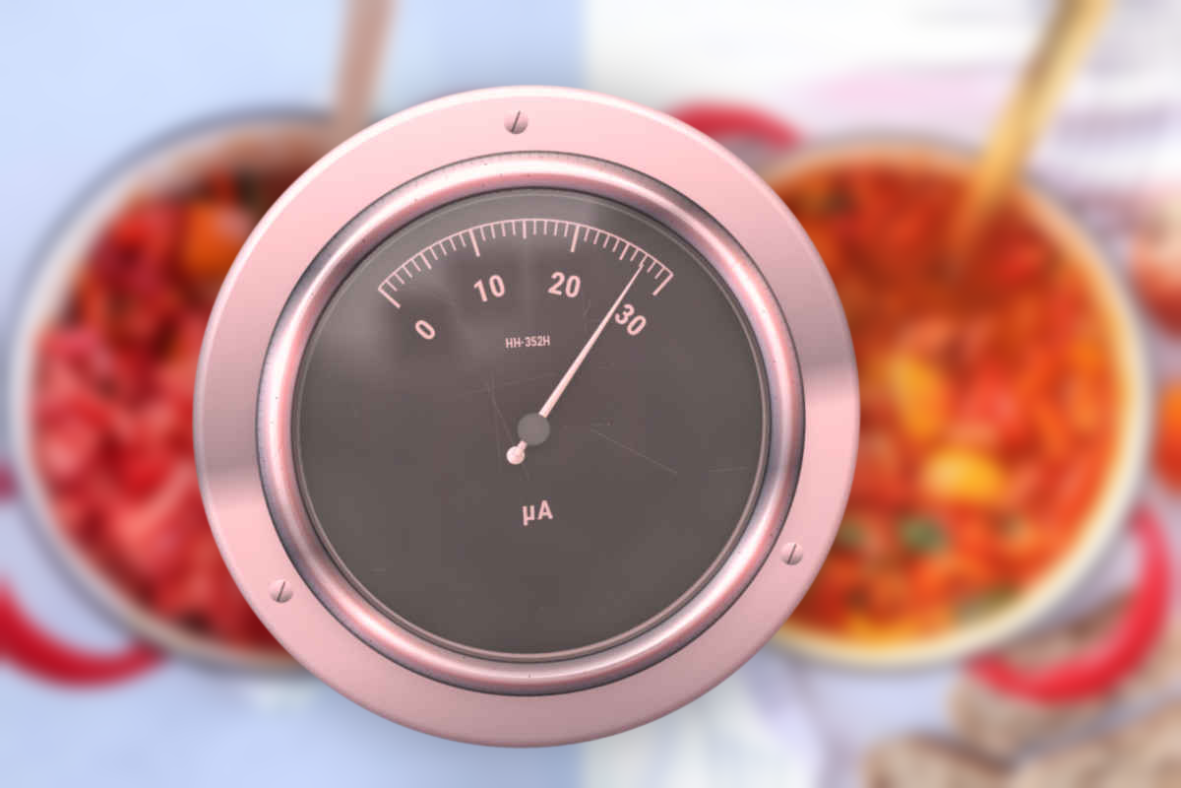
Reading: 27,µA
